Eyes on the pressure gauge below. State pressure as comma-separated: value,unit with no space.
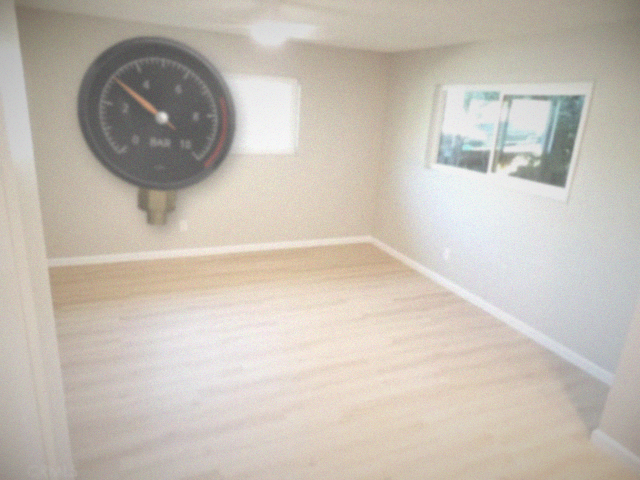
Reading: 3,bar
